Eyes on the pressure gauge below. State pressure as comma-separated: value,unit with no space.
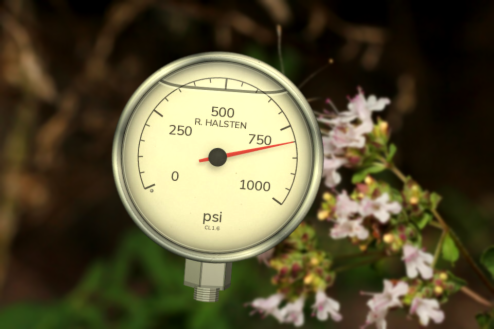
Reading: 800,psi
